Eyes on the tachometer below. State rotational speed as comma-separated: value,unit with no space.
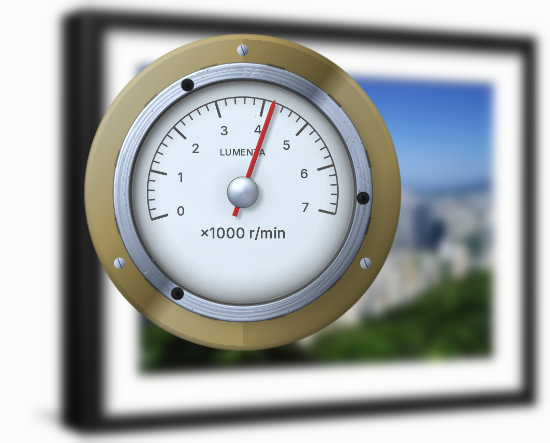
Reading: 4200,rpm
